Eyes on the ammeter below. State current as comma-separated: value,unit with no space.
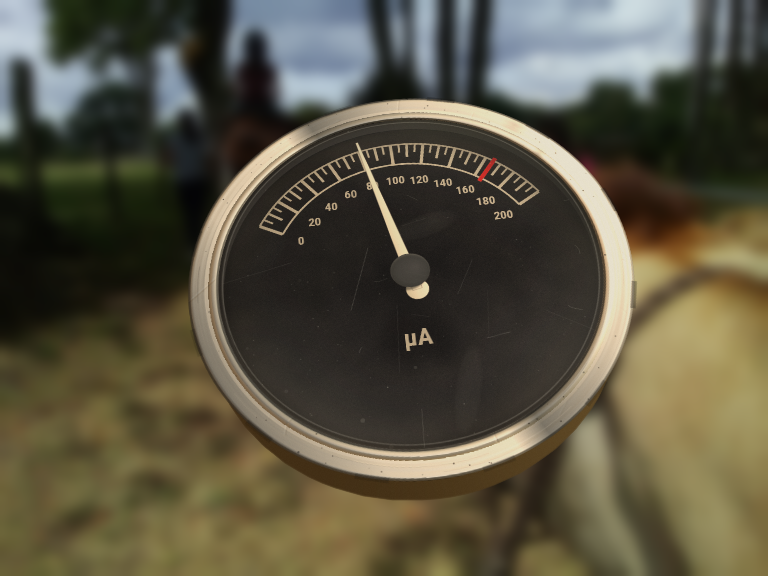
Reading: 80,µA
